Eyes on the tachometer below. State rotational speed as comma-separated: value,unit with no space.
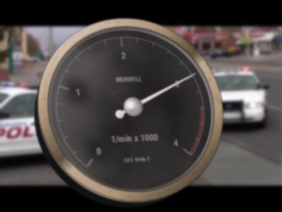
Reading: 3000,rpm
